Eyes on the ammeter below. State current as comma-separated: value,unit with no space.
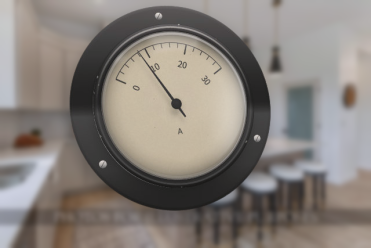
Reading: 8,A
